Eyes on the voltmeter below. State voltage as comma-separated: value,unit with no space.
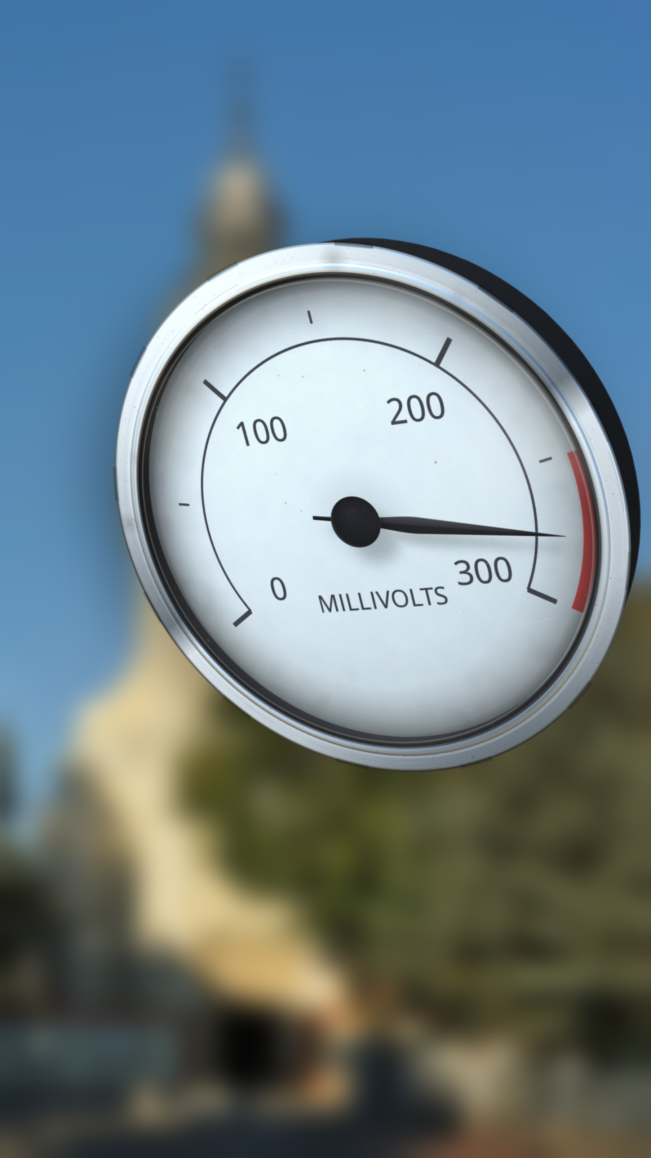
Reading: 275,mV
